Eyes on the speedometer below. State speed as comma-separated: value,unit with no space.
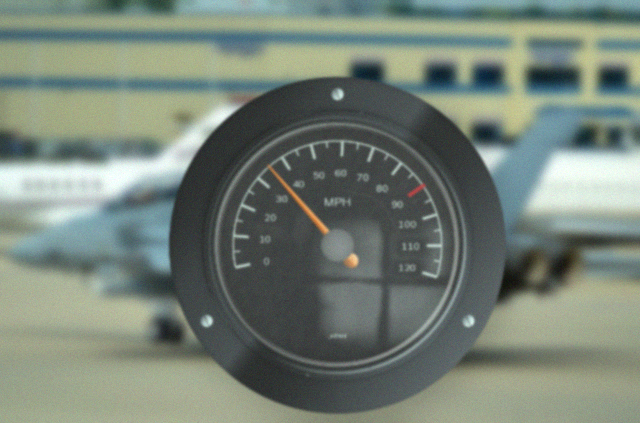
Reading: 35,mph
